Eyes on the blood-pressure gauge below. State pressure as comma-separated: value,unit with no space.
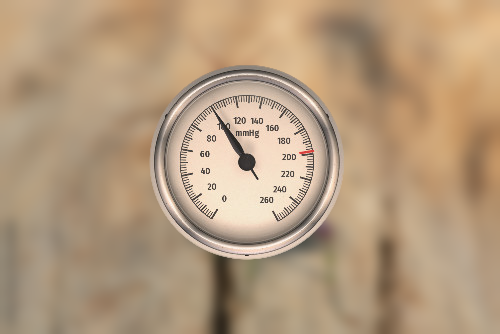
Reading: 100,mmHg
